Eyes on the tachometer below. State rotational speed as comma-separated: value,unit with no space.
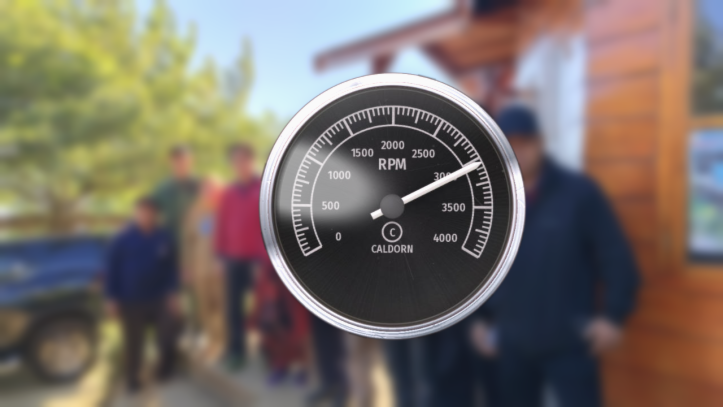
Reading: 3050,rpm
